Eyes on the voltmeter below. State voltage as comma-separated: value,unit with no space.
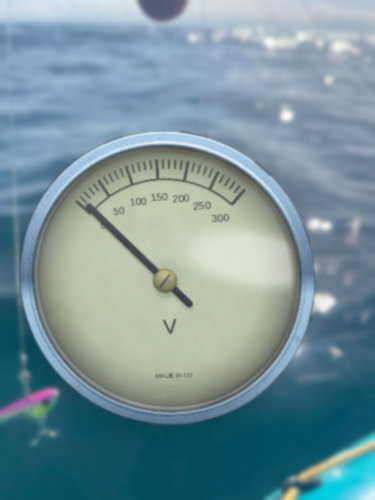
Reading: 10,V
